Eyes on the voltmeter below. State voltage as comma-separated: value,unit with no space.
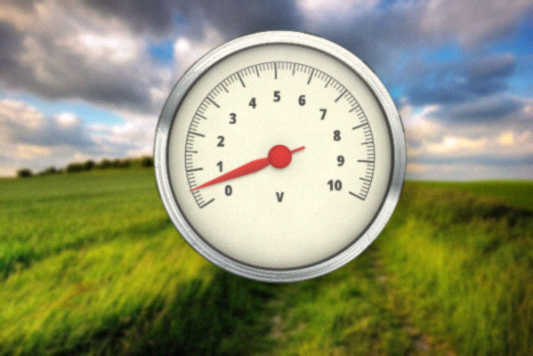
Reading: 0.5,V
